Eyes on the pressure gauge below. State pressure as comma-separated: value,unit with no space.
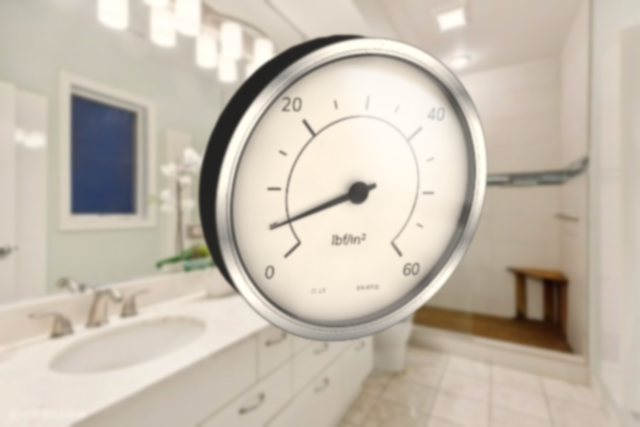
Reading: 5,psi
